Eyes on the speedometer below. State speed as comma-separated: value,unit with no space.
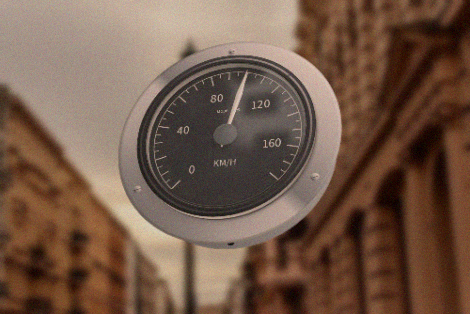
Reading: 100,km/h
